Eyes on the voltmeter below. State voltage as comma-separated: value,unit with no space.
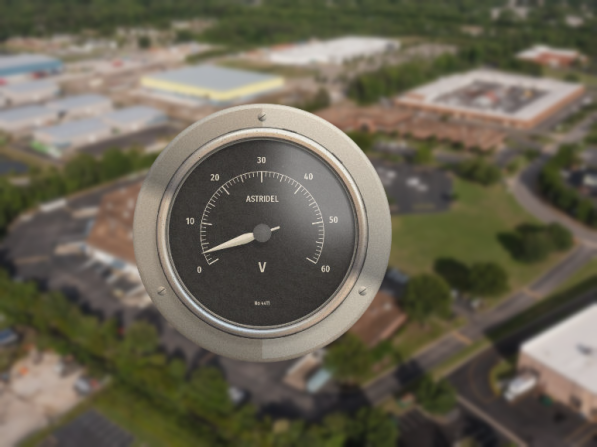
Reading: 3,V
